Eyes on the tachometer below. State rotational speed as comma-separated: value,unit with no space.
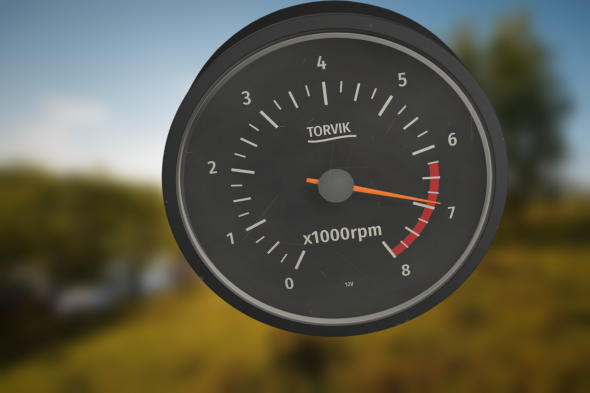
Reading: 6875,rpm
